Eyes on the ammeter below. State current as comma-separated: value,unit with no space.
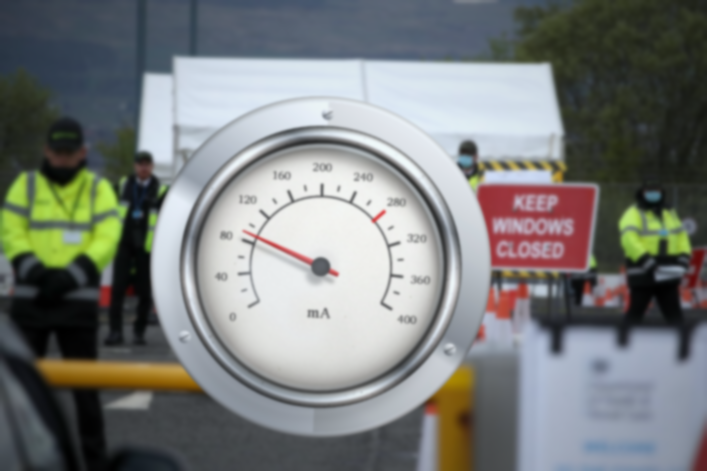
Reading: 90,mA
